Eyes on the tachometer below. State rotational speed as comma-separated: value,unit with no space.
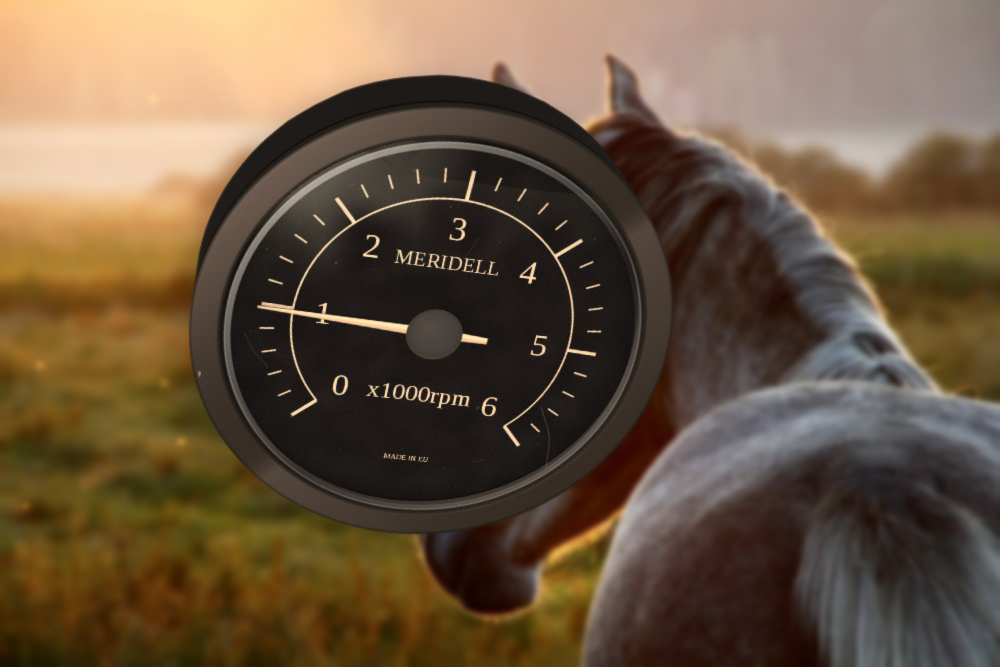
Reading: 1000,rpm
